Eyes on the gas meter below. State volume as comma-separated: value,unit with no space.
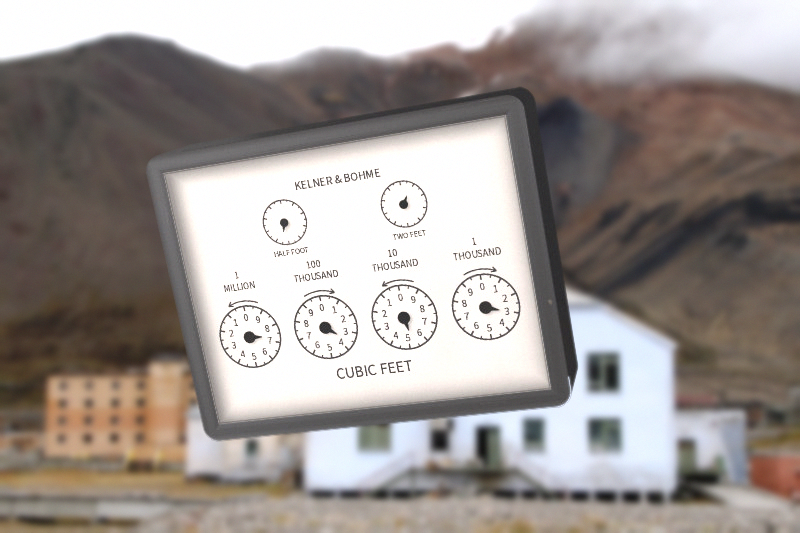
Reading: 735300,ft³
